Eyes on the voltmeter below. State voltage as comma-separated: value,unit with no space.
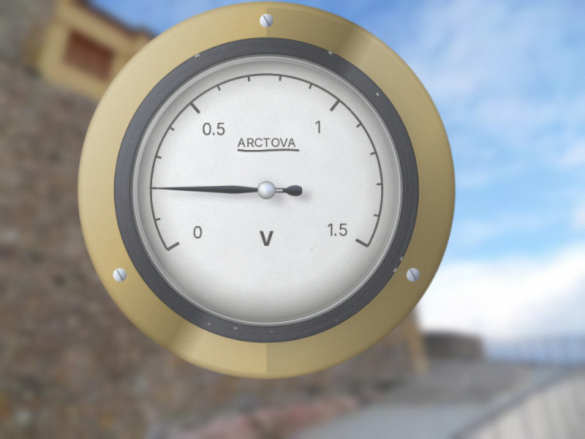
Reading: 0.2,V
